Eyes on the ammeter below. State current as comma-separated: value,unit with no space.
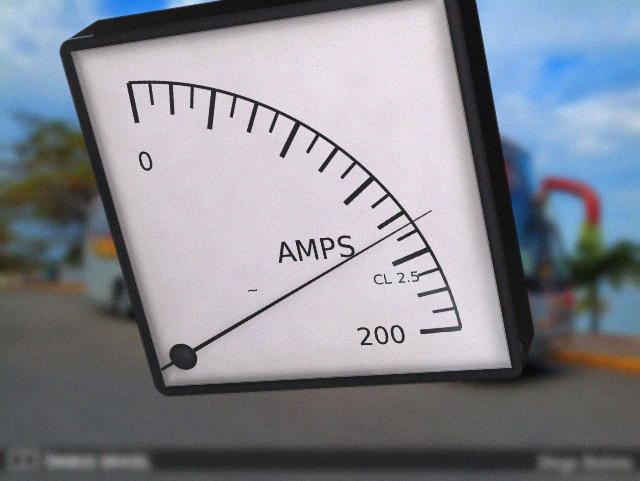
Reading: 145,A
